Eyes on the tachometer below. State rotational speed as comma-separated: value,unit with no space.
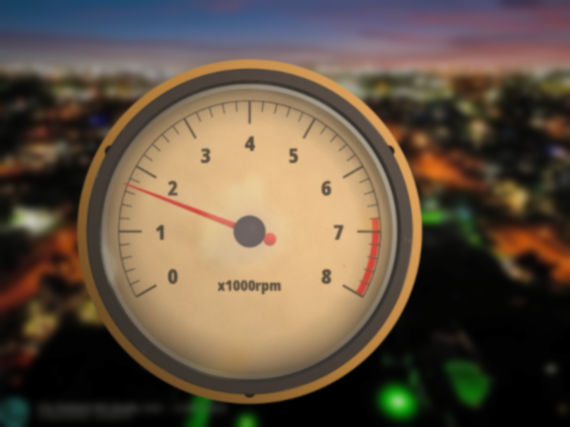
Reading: 1700,rpm
